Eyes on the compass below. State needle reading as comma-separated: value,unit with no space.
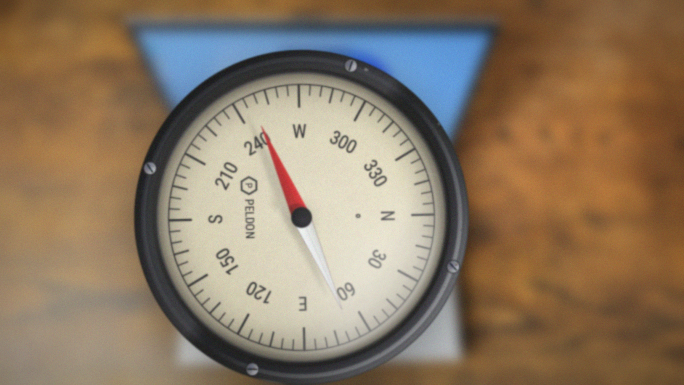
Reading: 247.5,°
